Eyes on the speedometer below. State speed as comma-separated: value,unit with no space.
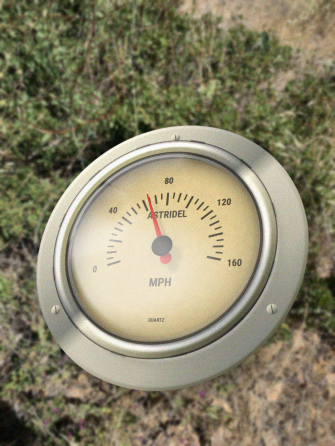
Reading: 65,mph
